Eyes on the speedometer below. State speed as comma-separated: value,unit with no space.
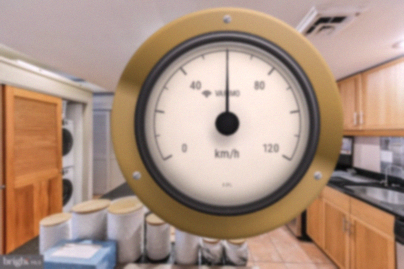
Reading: 60,km/h
